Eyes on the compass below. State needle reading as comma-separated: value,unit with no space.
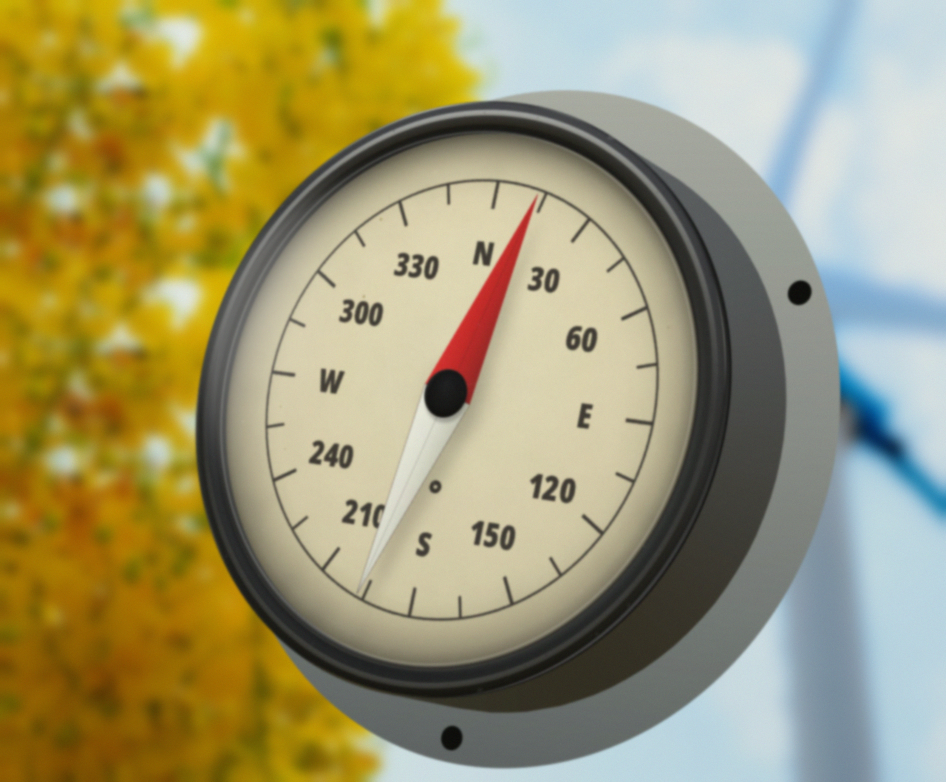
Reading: 15,°
